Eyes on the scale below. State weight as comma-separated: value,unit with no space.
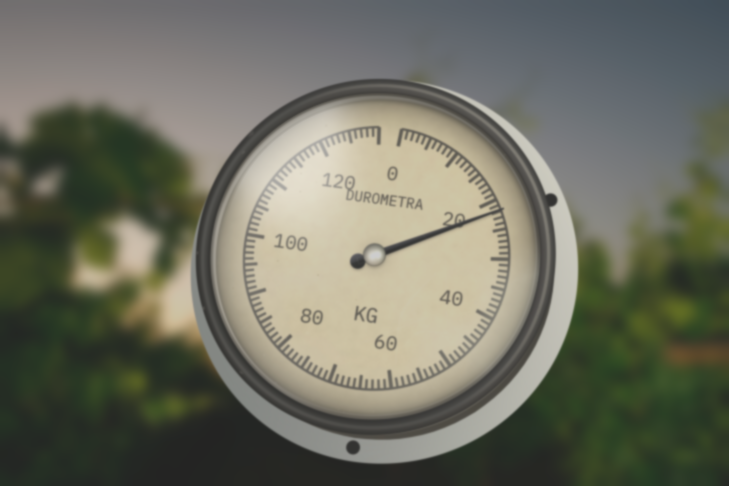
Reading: 22,kg
